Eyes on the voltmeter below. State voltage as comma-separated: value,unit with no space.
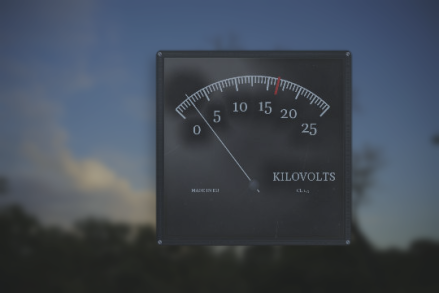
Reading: 2.5,kV
